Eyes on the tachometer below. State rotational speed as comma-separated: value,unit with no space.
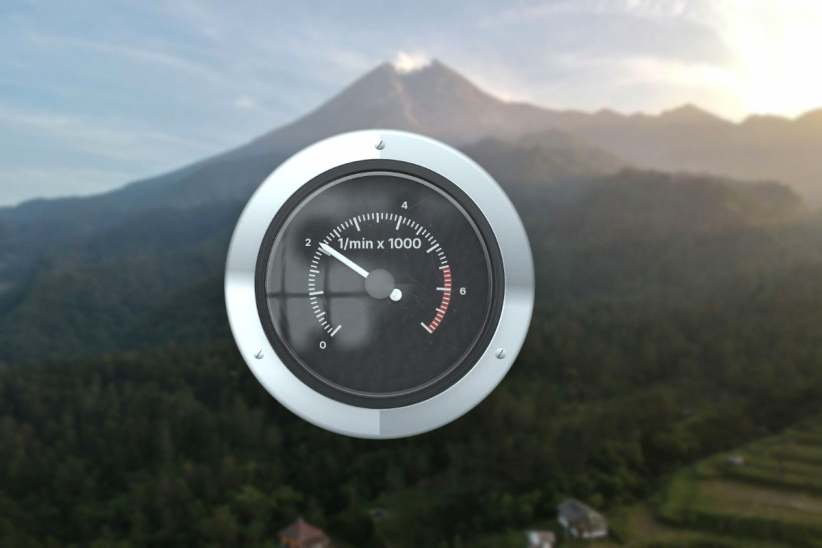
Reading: 2100,rpm
